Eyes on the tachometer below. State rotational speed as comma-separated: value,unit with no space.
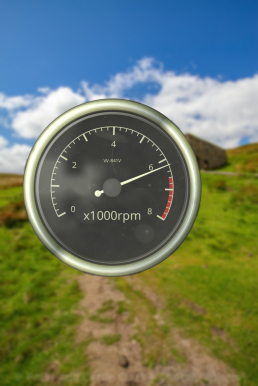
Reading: 6200,rpm
